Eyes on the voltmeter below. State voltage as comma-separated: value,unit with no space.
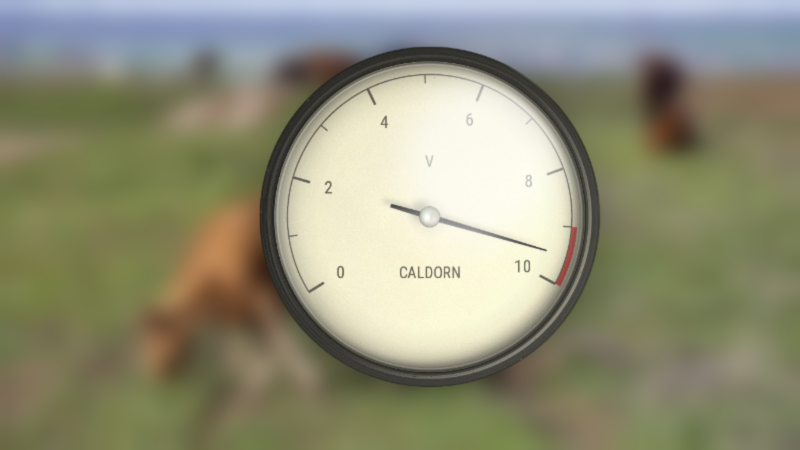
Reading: 9.5,V
